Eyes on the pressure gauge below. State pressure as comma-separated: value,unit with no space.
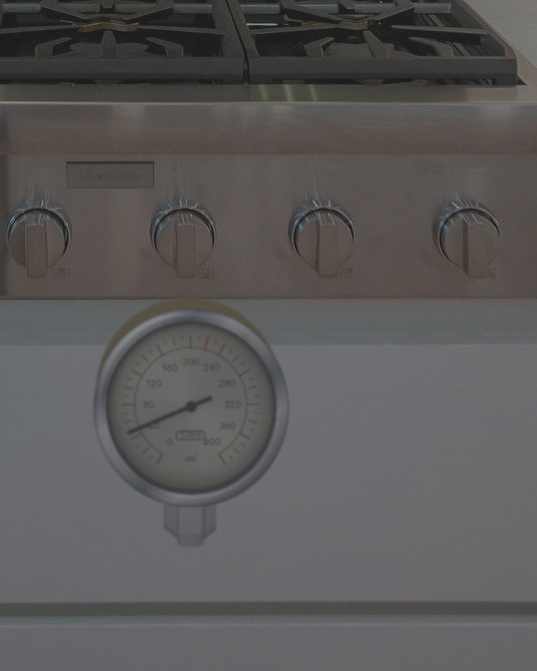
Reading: 50,psi
